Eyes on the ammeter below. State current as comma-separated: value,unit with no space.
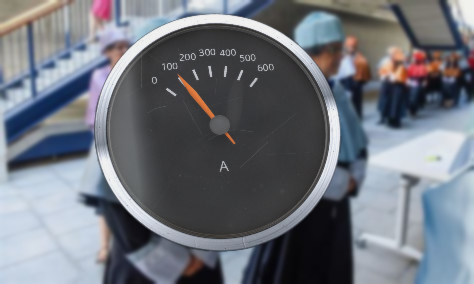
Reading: 100,A
